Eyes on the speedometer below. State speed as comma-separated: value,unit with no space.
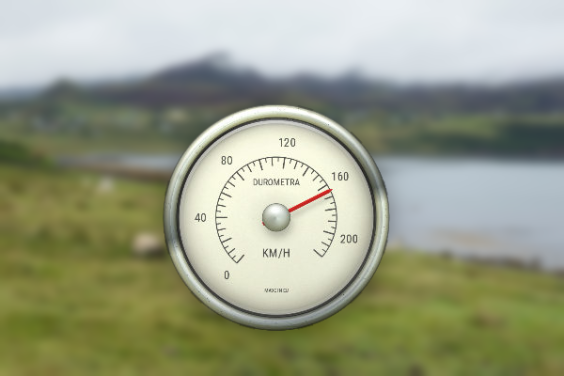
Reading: 165,km/h
